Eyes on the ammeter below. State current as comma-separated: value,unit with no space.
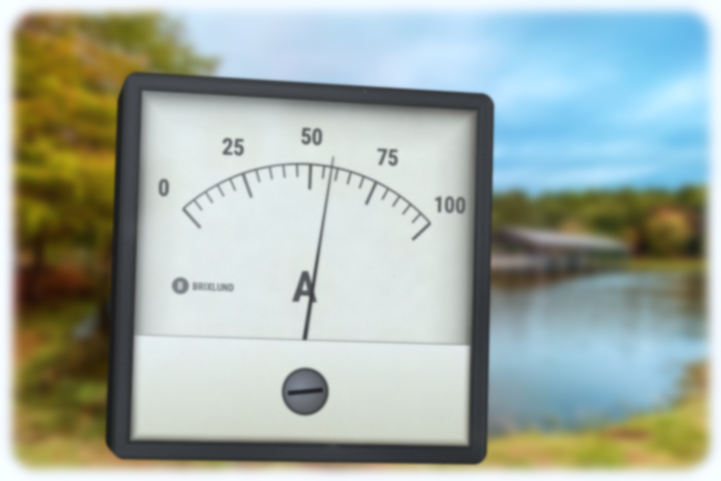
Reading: 57.5,A
